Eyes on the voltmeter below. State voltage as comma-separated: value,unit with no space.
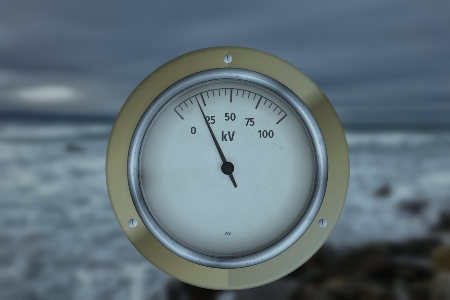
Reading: 20,kV
